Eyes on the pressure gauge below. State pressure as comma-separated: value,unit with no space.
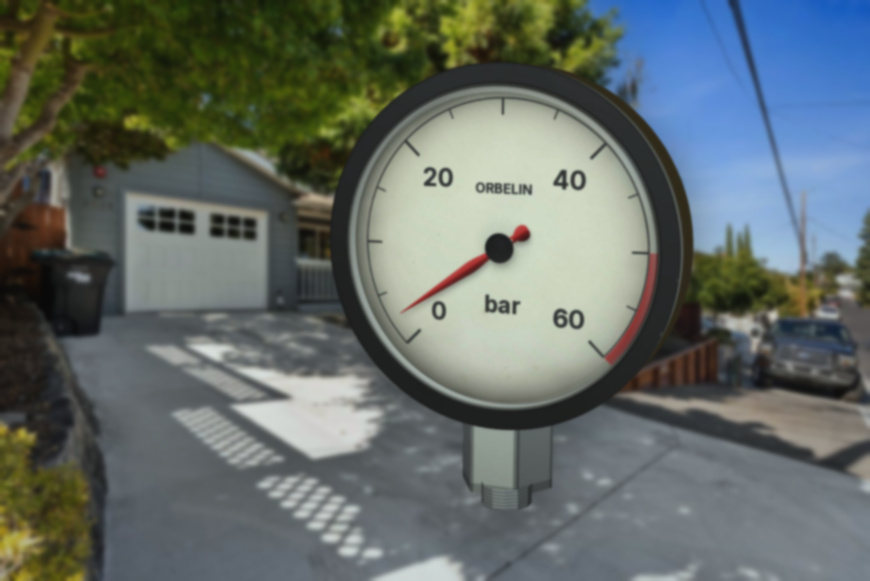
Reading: 2.5,bar
